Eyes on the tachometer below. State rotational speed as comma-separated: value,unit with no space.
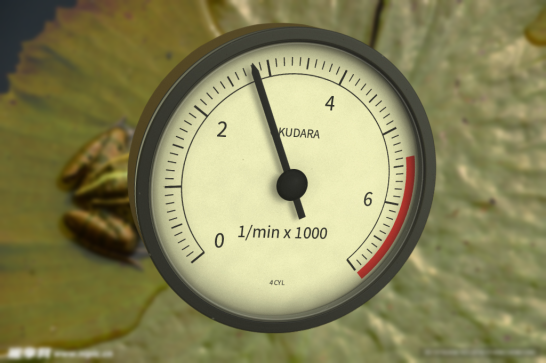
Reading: 2800,rpm
